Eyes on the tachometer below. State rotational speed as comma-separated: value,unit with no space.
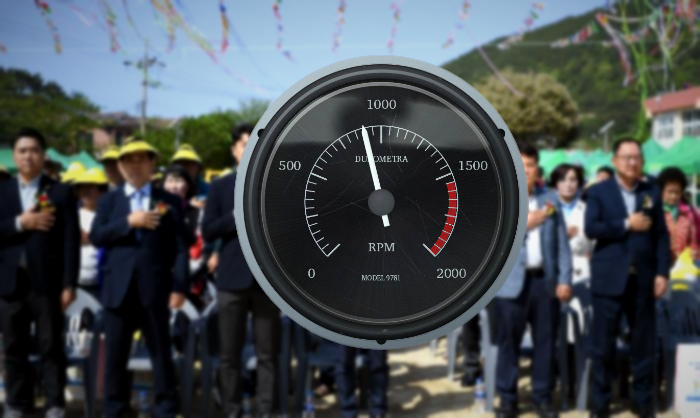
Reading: 900,rpm
